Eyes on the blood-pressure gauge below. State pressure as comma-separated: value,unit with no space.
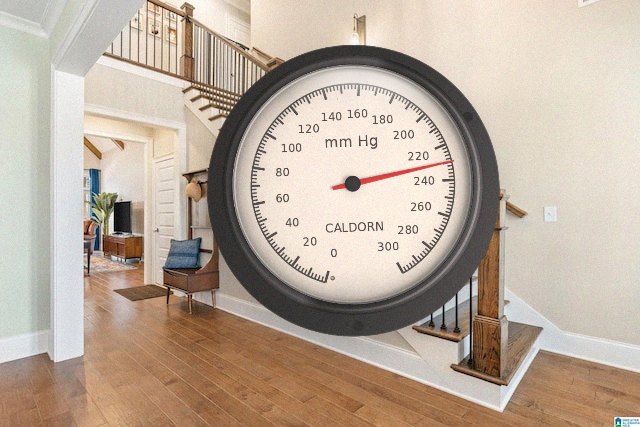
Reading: 230,mmHg
